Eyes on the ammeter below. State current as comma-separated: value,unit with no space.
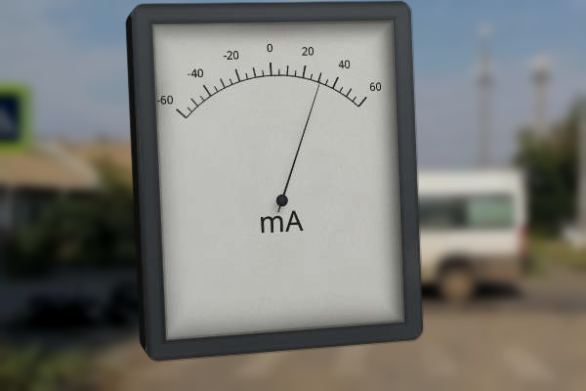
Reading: 30,mA
